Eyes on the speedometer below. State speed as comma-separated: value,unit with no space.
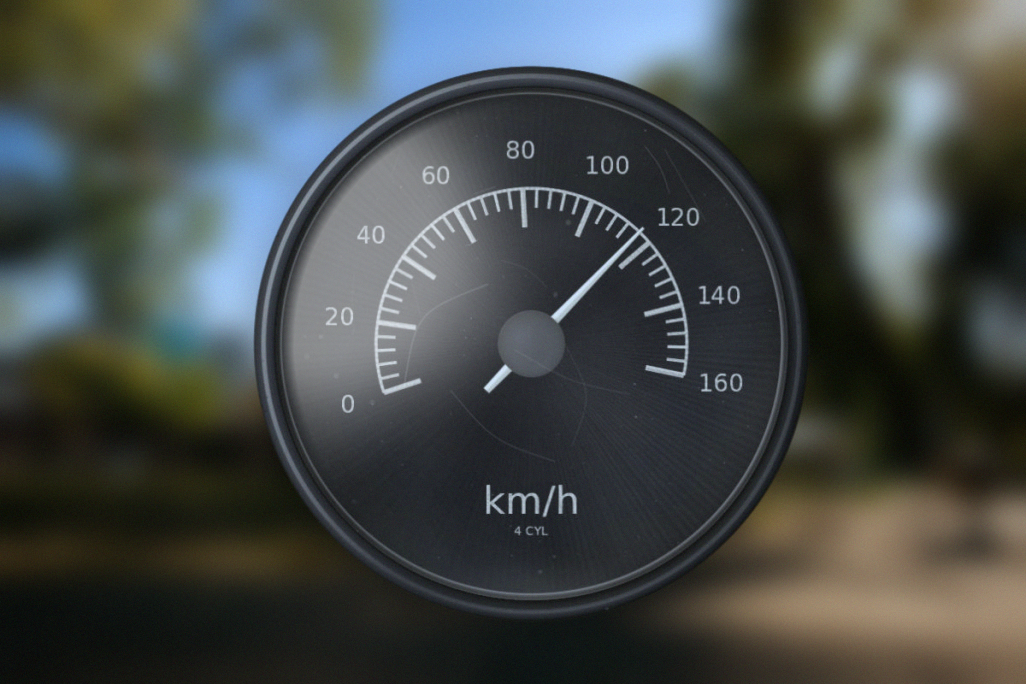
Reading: 116,km/h
